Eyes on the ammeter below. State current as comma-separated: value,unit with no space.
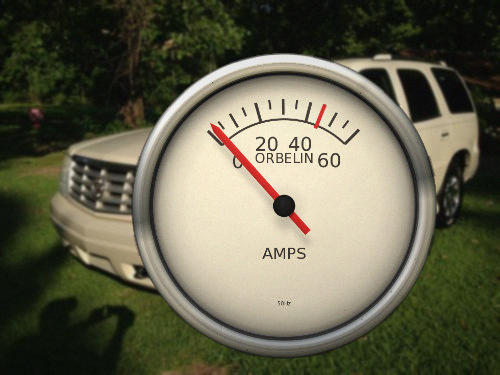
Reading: 2.5,A
